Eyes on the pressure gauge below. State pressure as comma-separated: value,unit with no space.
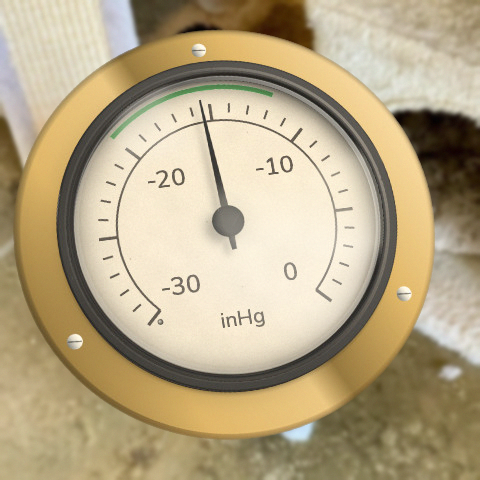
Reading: -15.5,inHg
